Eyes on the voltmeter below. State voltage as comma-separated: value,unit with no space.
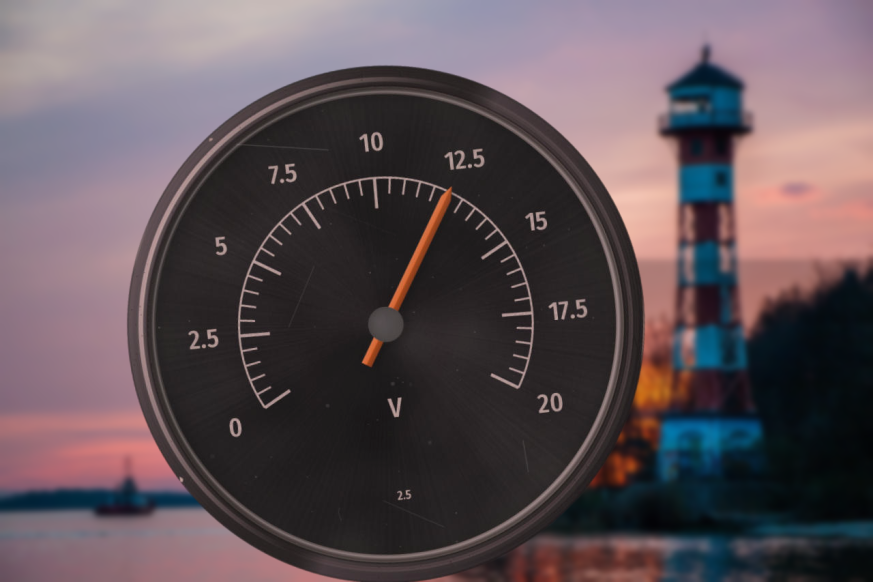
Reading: 12.5,V
